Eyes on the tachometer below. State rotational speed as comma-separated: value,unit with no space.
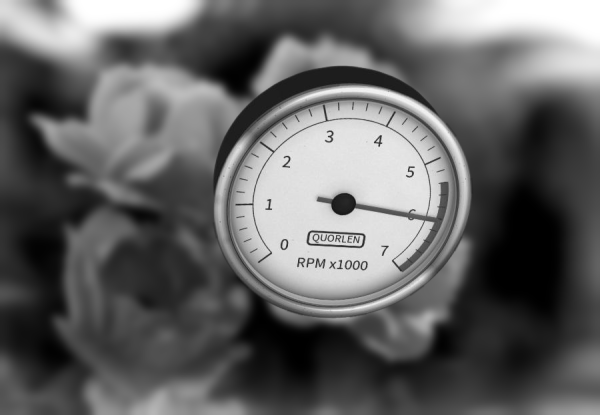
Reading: 6000,rpm
